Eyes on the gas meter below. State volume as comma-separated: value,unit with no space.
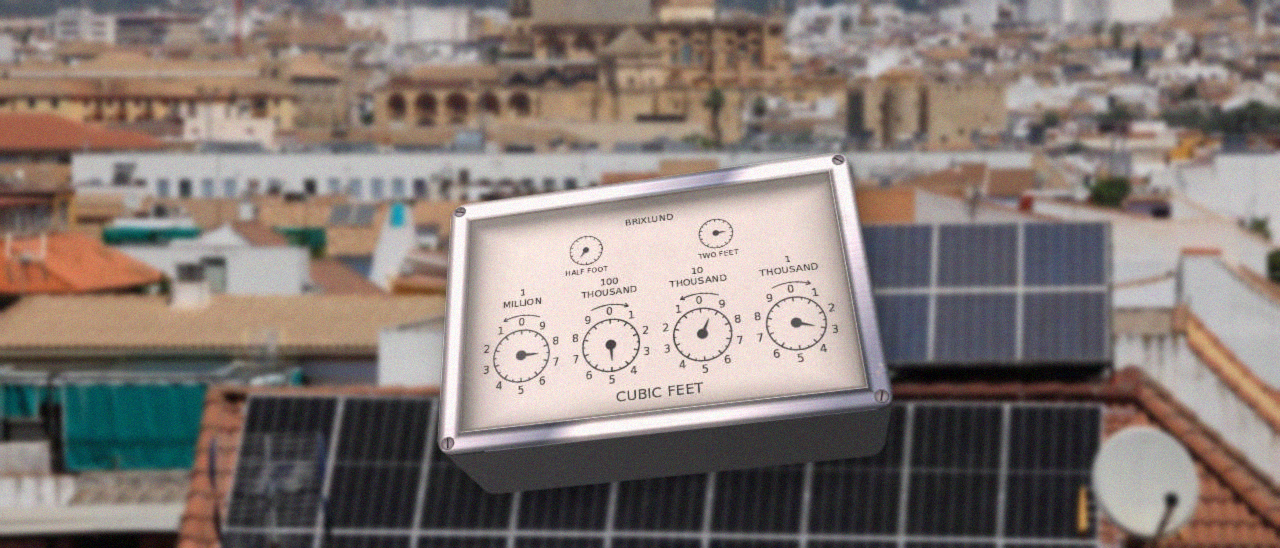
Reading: 749300,ft³
